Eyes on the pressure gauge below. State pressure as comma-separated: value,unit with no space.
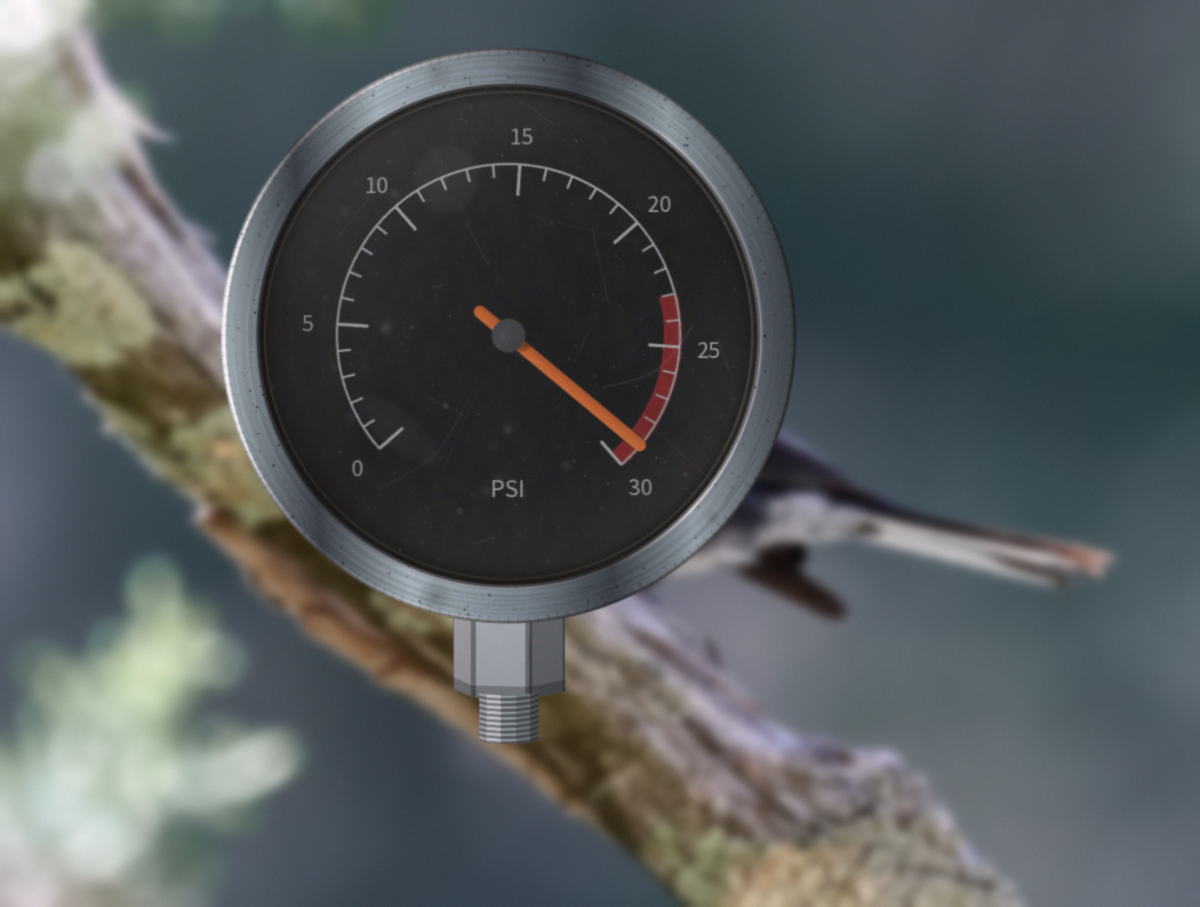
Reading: 29,psi
